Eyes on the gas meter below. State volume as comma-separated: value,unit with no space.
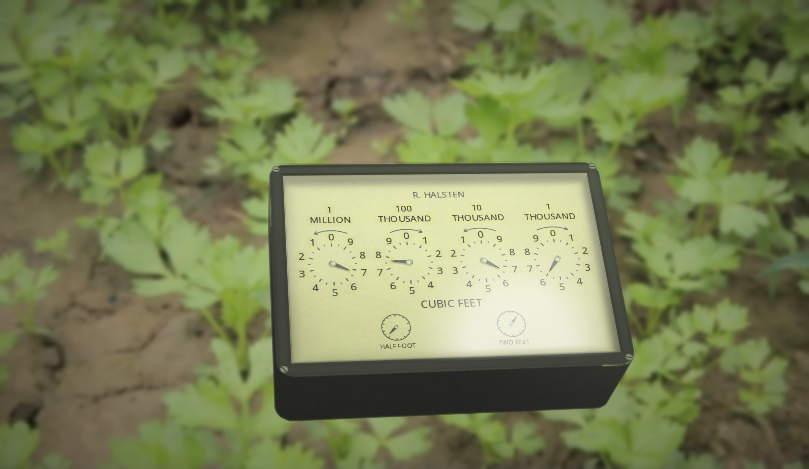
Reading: 676600,ft³
